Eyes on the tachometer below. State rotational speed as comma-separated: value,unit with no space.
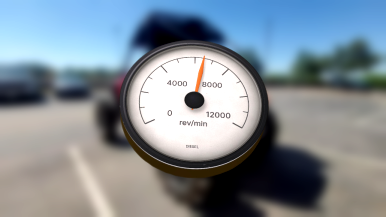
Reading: 6500,rpm
